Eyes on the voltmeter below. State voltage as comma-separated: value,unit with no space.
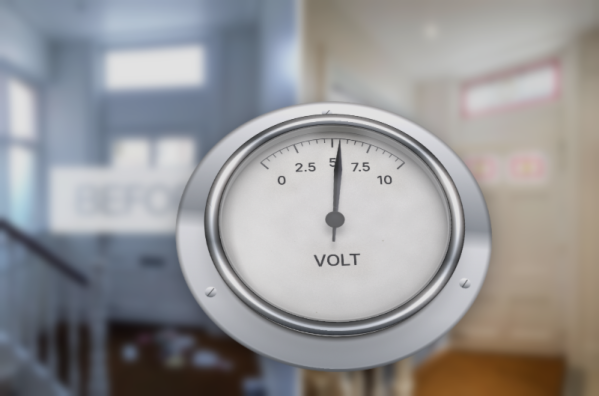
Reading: 5.5,V
